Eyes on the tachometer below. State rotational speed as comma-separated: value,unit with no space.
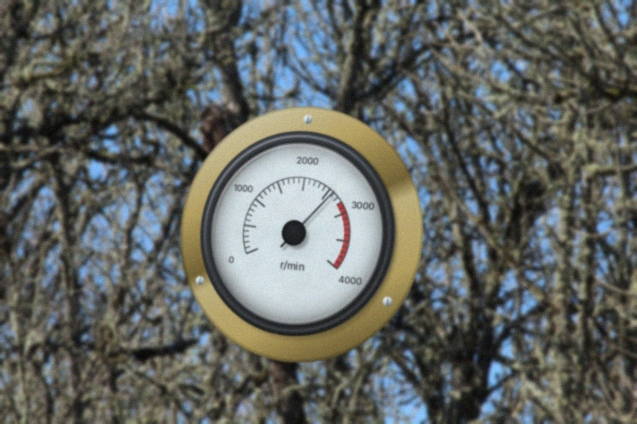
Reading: 2600,rpm
